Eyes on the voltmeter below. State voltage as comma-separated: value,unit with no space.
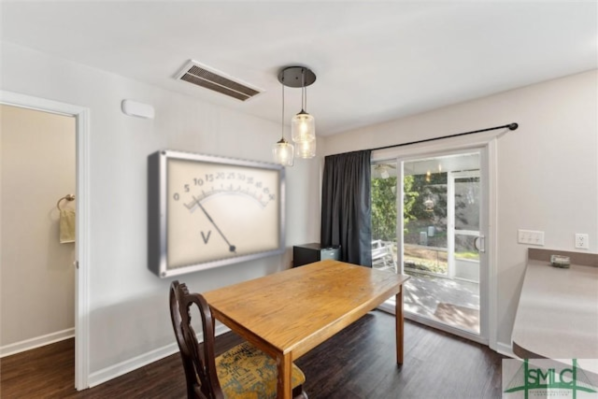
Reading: 5,V
